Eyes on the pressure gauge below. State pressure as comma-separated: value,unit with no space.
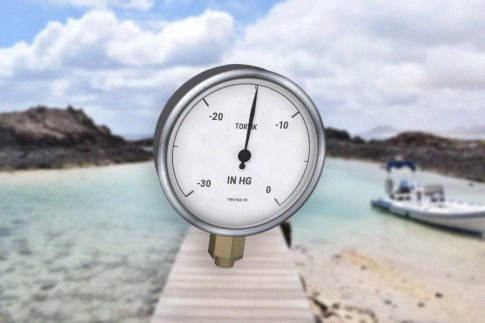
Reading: -15,inHg
